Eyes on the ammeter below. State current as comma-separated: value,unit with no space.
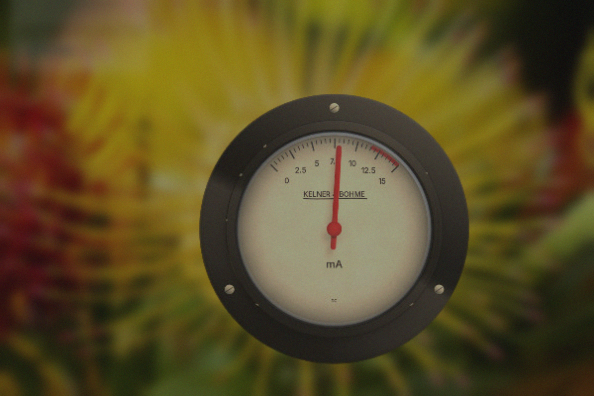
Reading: 8,mA
